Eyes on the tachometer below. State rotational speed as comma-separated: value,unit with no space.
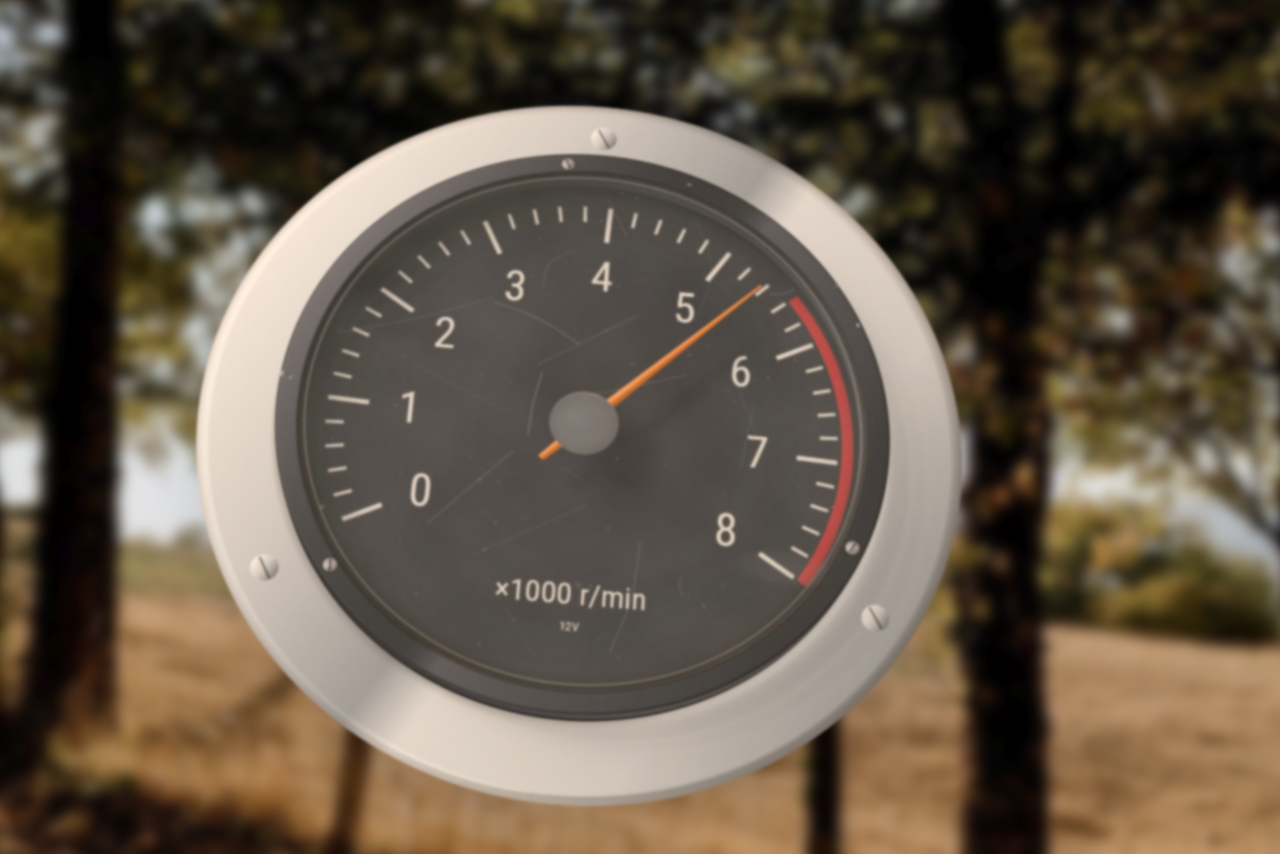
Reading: 5400,rpm
